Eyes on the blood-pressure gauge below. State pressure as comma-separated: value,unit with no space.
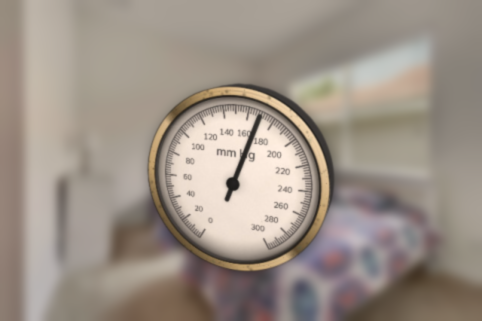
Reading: 170,mmHg
